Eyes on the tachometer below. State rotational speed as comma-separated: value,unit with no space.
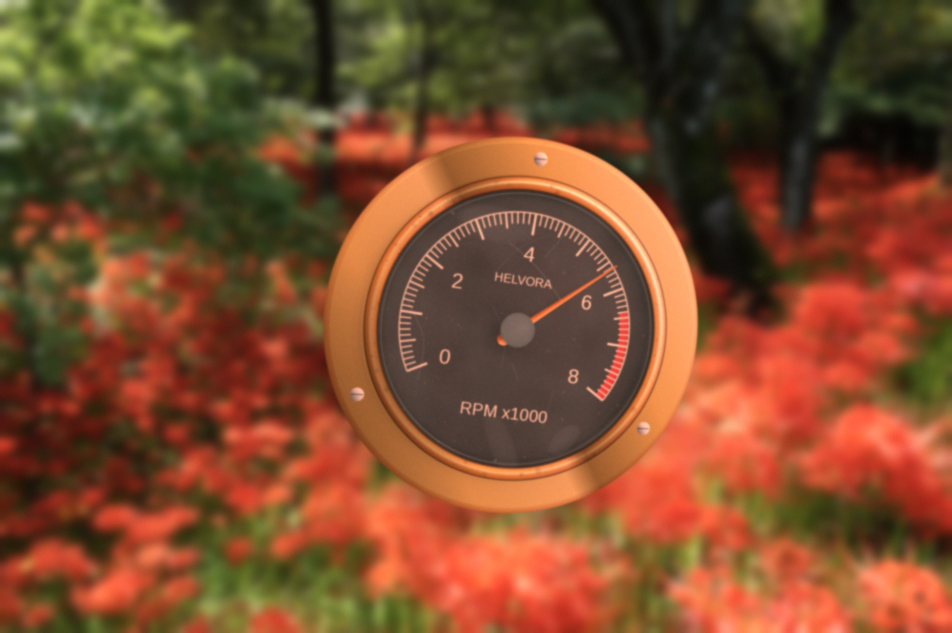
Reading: 5600,rpm
